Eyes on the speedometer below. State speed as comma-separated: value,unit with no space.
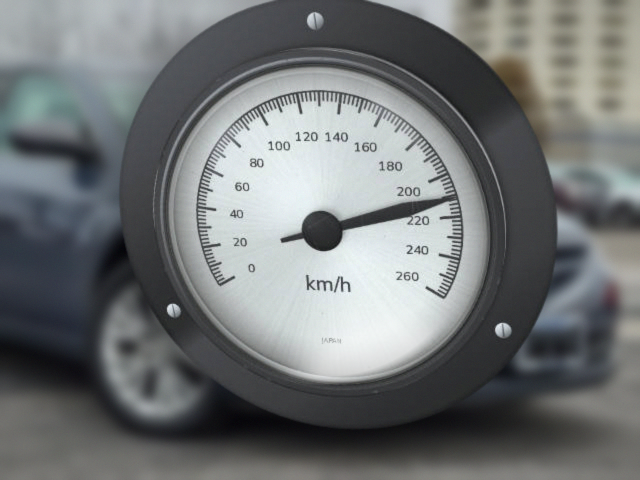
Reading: 210,km/h
